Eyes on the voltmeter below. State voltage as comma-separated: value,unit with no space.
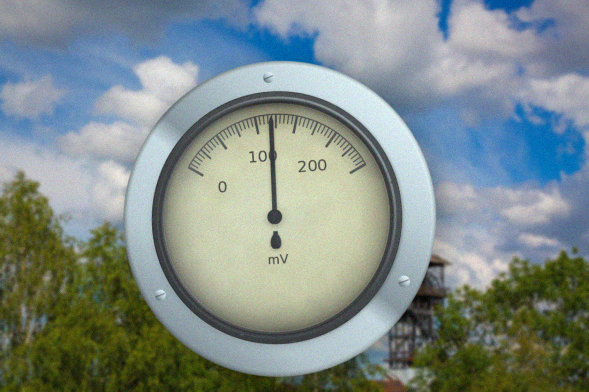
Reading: 120,mV
